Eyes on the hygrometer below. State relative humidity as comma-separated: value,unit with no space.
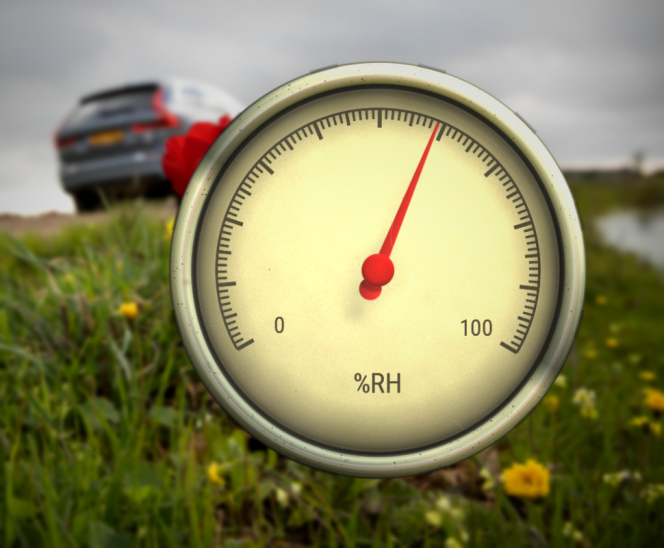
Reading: 59,%
